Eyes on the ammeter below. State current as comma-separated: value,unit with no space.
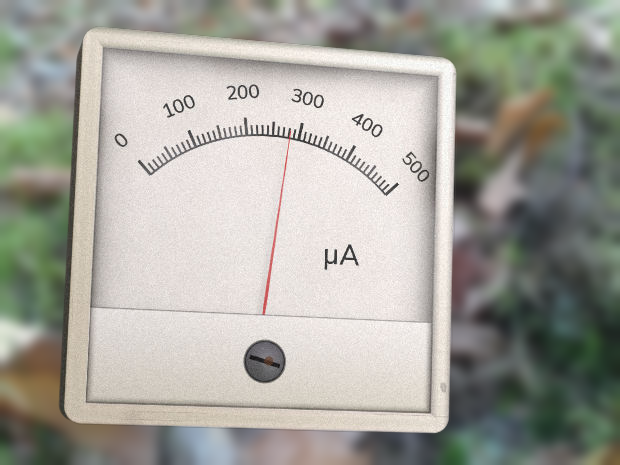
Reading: 280,µA
